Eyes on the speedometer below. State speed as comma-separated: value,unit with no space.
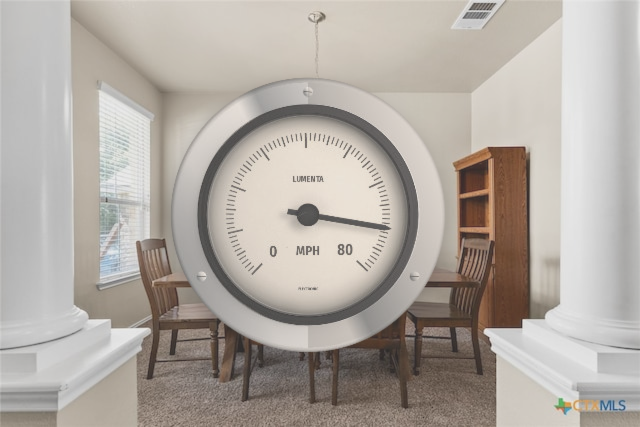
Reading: 70,mph
